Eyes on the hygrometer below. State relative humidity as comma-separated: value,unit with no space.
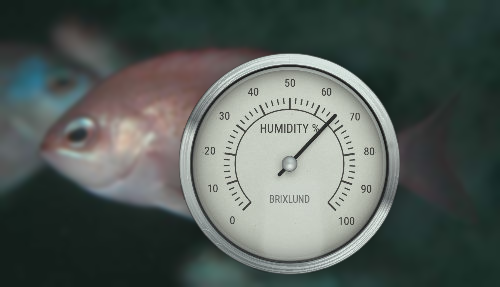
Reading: 66,%
